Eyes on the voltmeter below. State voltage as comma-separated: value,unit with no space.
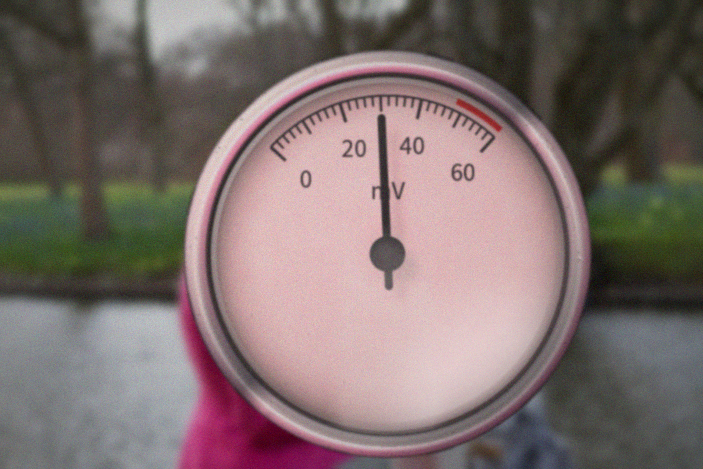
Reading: 30,mV
